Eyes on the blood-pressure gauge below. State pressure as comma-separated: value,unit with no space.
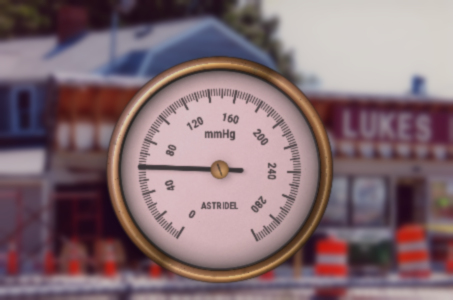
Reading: 60,mmHg
